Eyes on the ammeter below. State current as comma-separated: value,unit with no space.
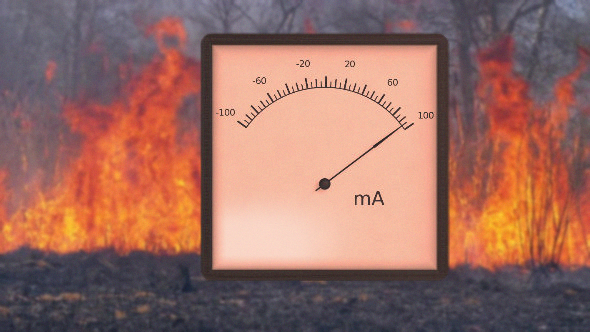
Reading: 95,mA
